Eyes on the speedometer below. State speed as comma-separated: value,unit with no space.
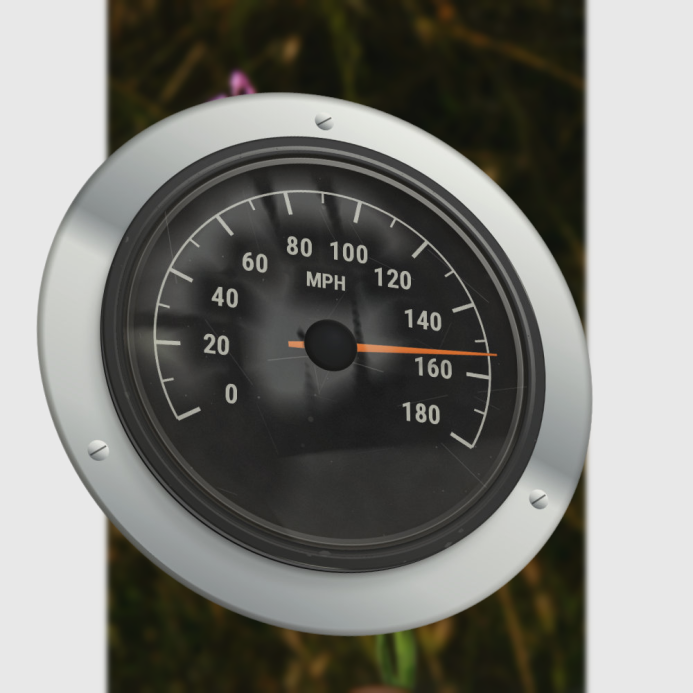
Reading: 155,mph
